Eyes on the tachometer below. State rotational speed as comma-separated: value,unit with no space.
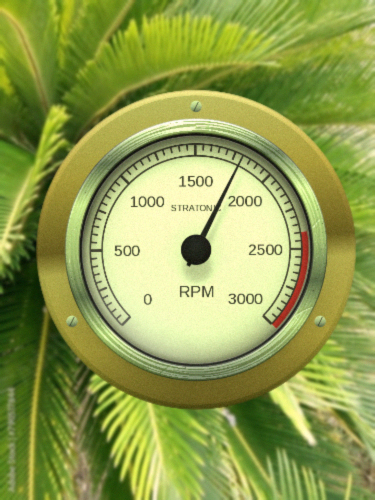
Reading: 1800,rpm
